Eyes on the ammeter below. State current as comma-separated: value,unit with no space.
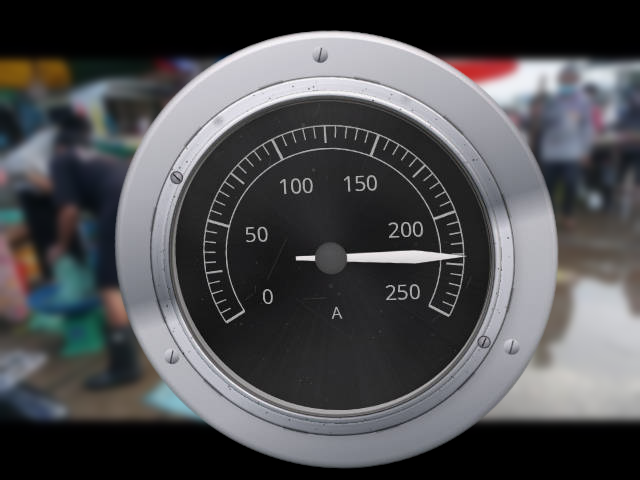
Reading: 220,A
